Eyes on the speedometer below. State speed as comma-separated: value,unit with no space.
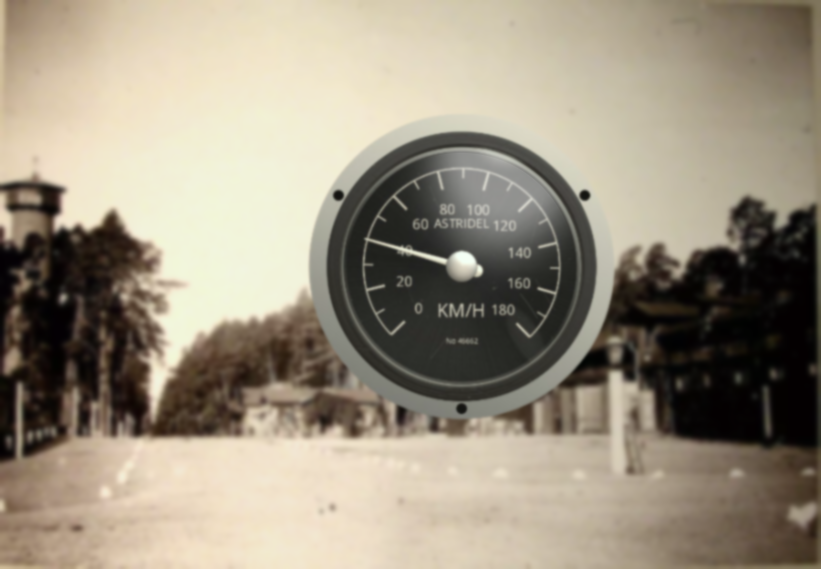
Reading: 40,km/h
